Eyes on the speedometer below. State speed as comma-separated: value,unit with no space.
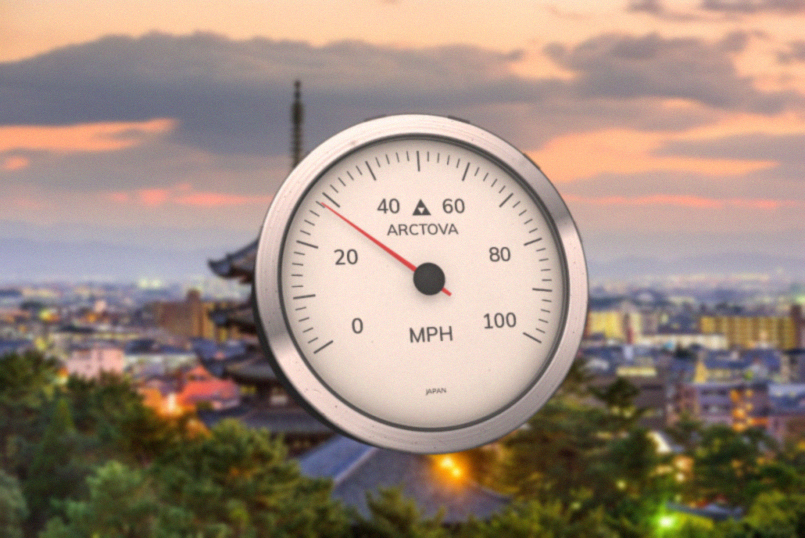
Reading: 28,mph
